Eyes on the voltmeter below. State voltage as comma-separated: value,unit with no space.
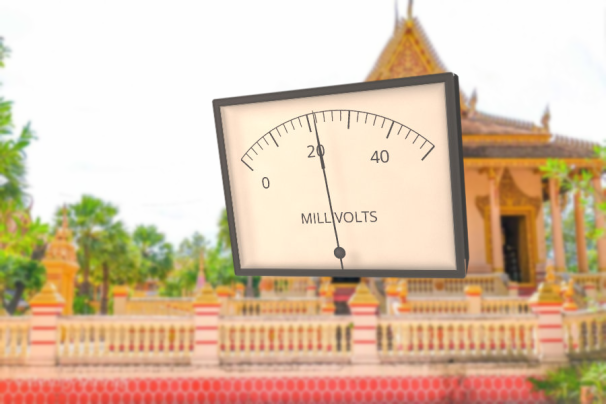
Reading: 22,mV
